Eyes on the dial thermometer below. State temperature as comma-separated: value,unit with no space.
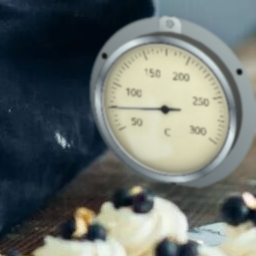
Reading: 75,°C
